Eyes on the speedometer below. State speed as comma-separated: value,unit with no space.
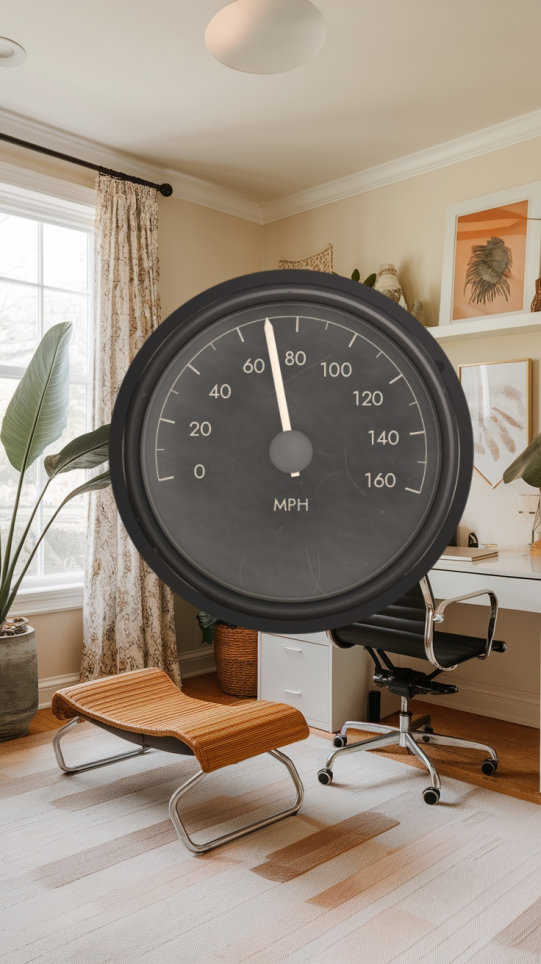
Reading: 70,mph
